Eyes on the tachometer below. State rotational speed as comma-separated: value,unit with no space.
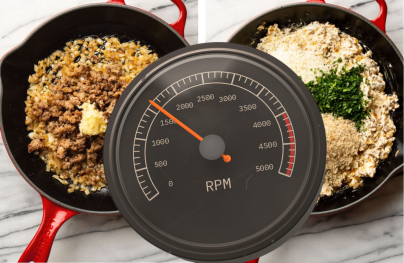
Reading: 1600,rpm
